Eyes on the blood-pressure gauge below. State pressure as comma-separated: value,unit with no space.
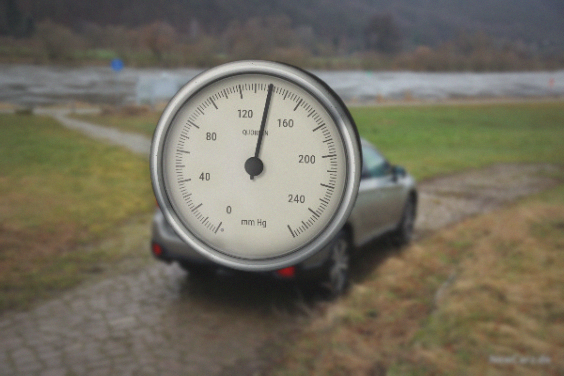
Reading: 140,mmHg
